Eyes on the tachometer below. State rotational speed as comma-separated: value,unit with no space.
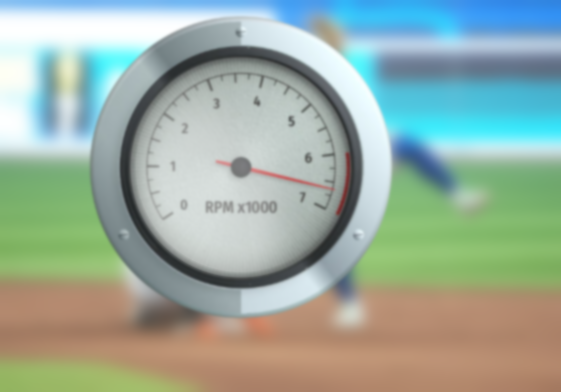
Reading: 6625,rpm
